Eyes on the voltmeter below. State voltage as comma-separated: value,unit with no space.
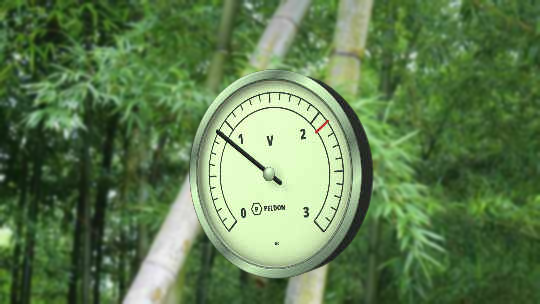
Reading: 0.9,V
